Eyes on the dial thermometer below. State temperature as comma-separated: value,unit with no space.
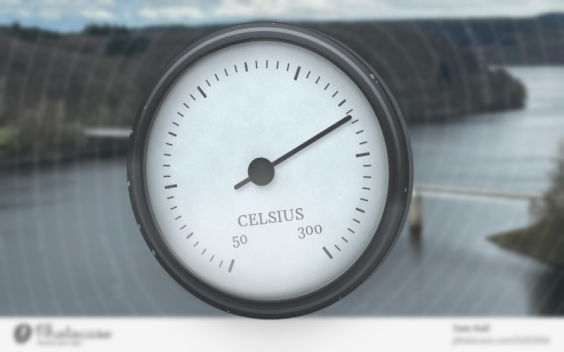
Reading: 232.5,°C
